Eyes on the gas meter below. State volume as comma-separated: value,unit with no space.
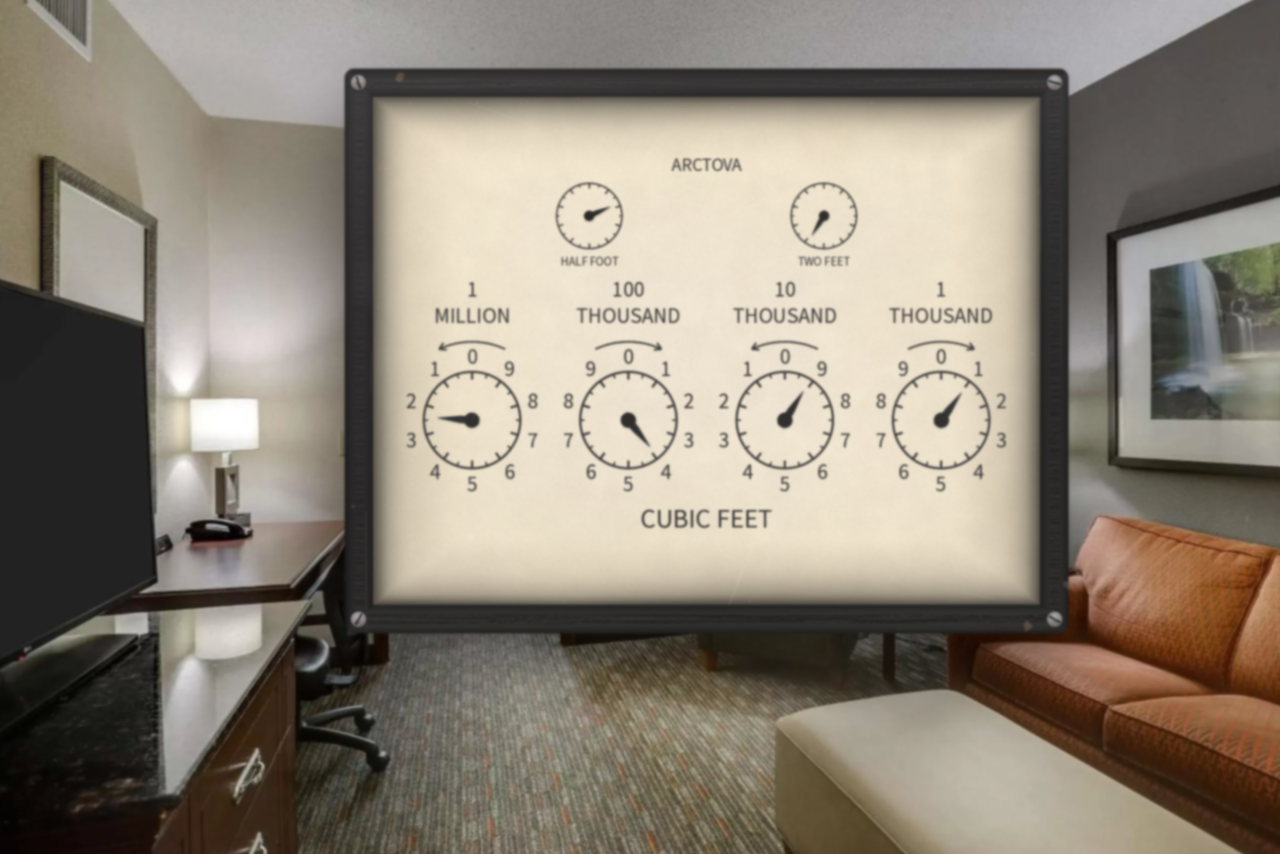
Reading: 239100,ft³
